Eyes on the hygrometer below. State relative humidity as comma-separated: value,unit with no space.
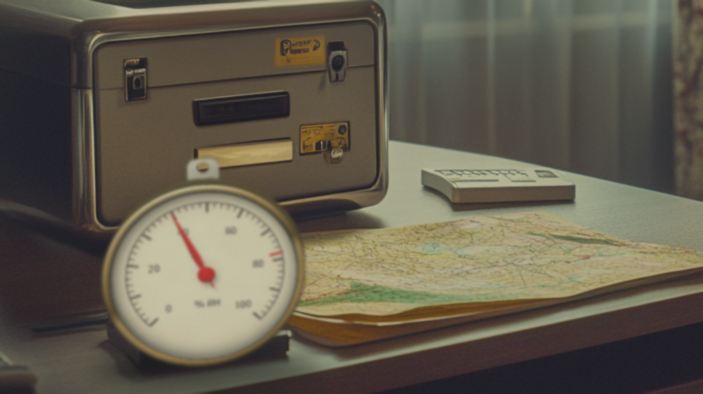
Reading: 40,%
